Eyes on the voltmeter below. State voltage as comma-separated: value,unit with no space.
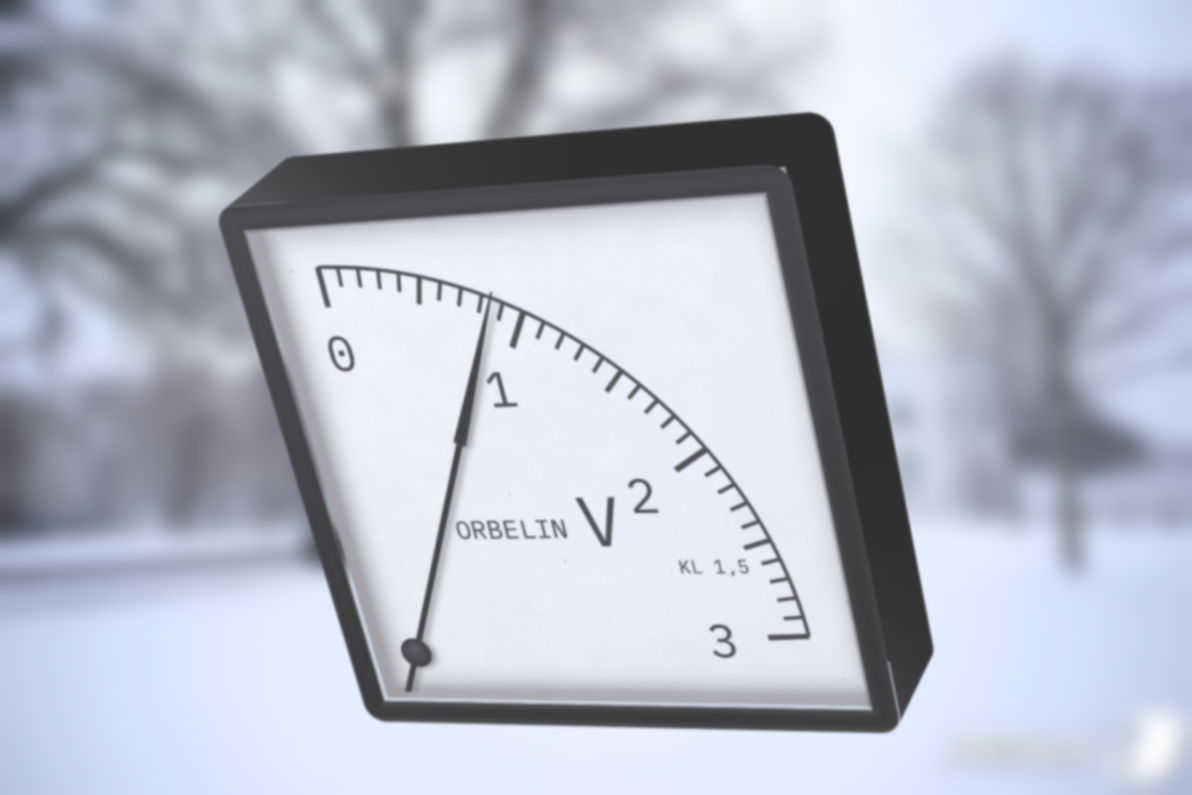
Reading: 0.85,V
